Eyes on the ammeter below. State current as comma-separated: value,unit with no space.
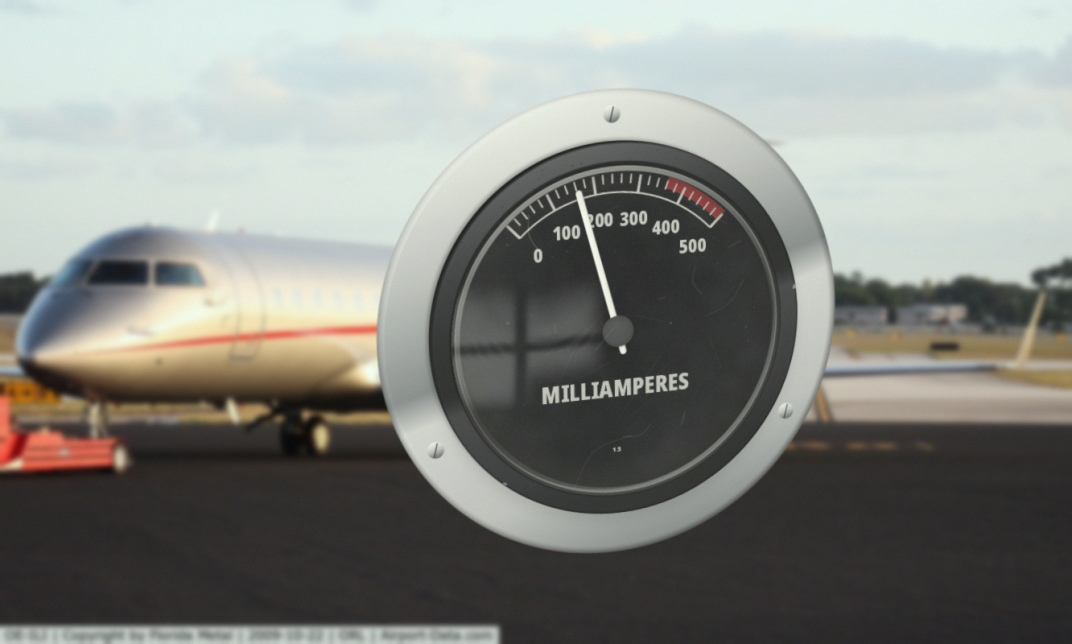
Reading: 160,mA
